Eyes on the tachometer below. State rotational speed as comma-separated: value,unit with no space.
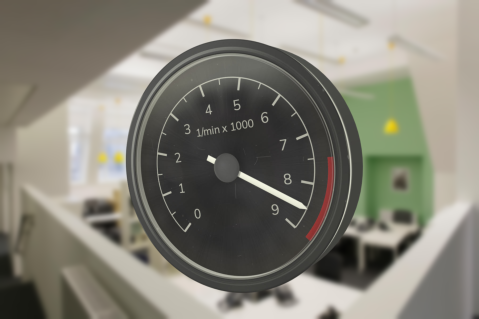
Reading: 8500,rpm
